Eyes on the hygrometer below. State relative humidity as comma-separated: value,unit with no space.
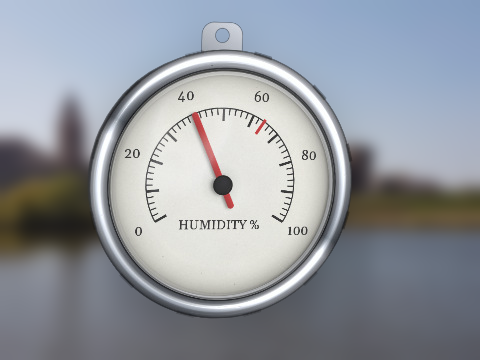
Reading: 40,%
